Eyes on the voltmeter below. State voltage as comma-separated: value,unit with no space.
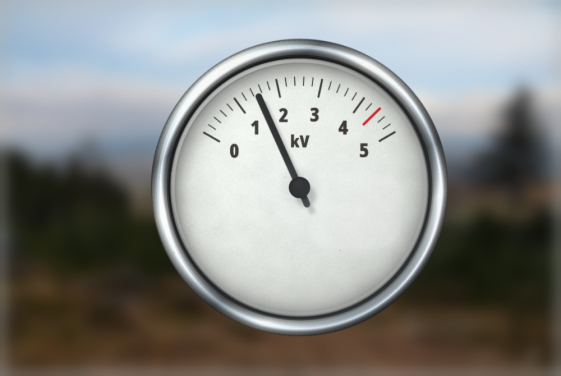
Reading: 1.5,kV
